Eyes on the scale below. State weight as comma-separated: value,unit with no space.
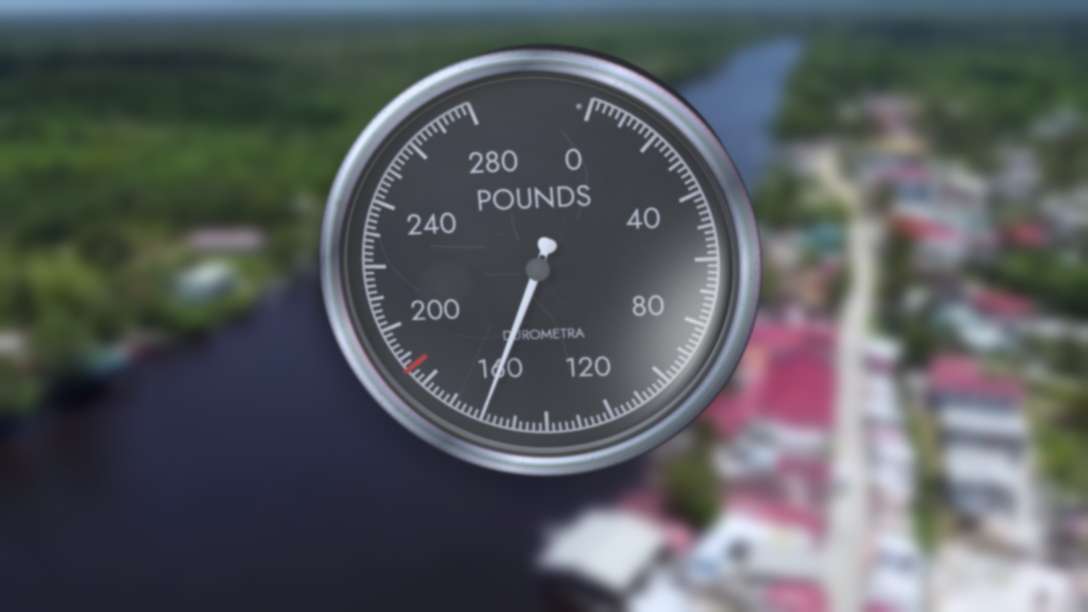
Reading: 160,lb
